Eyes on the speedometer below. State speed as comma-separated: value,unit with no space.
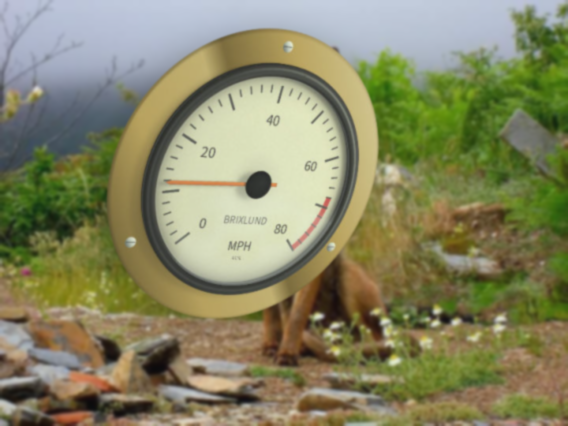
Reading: 12,mph
